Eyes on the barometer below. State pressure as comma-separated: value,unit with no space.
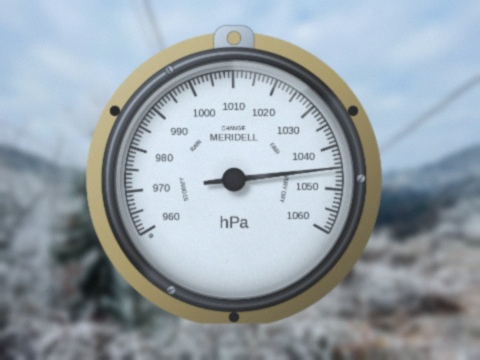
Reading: 1045,hPa
